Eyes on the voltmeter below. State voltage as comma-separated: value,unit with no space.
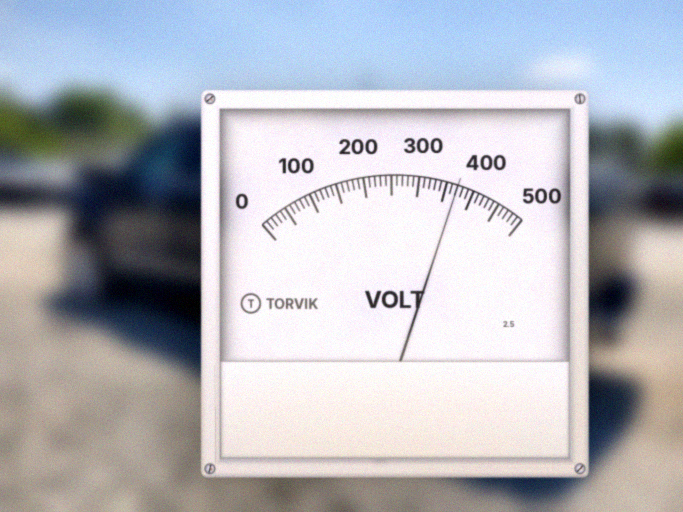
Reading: 370,V
